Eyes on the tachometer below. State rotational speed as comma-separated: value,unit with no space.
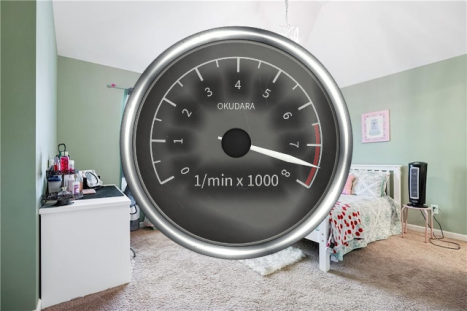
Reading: 7500,rpm
